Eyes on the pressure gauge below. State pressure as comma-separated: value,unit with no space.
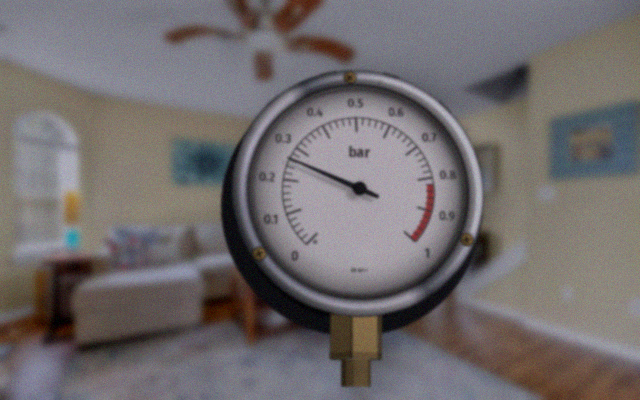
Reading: 0.26,bar
